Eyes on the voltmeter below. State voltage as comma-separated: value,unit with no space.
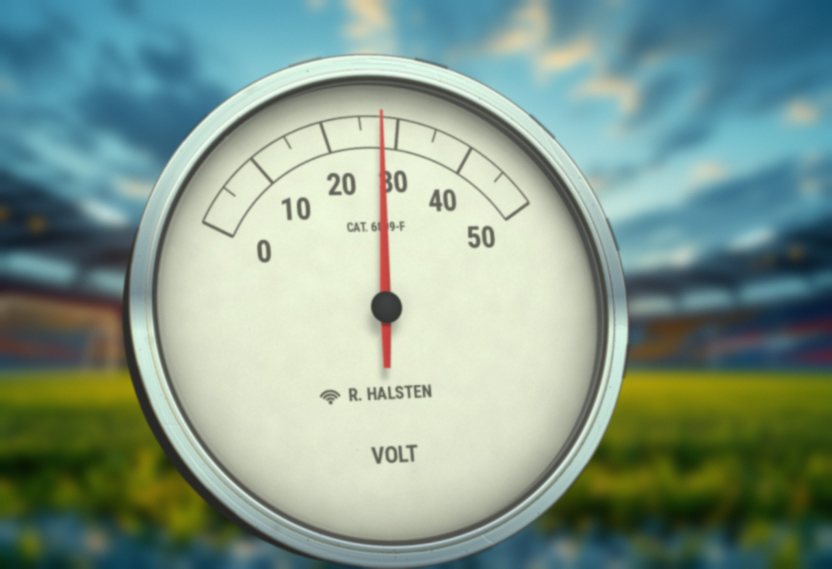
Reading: 27.5,V
